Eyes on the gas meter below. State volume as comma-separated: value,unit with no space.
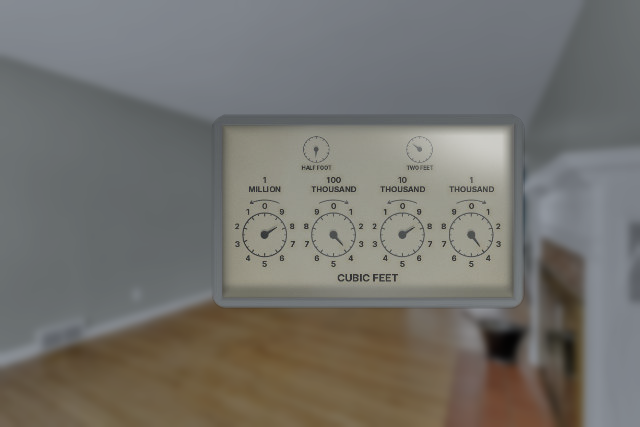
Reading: 838400,ft³
